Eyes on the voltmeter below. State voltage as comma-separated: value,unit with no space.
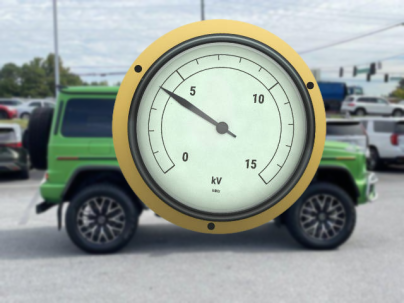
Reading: 4,kV
